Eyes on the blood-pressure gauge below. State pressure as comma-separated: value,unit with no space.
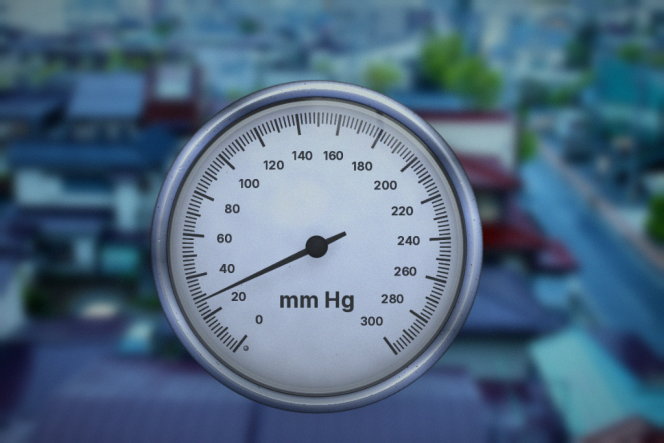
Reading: 28,mmHg
